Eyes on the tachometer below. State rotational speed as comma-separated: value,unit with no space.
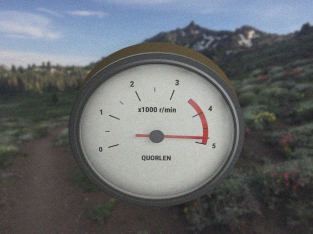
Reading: 4750,rpm
